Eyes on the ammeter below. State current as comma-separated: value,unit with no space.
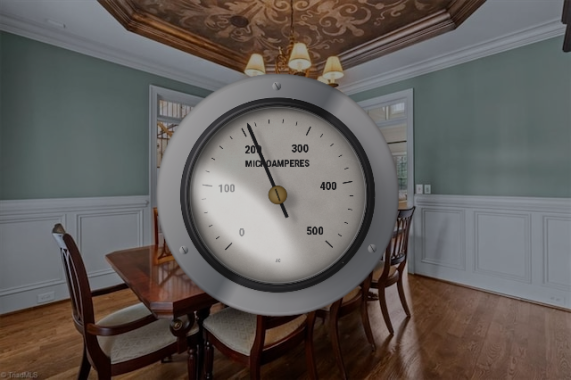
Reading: 210,µA
